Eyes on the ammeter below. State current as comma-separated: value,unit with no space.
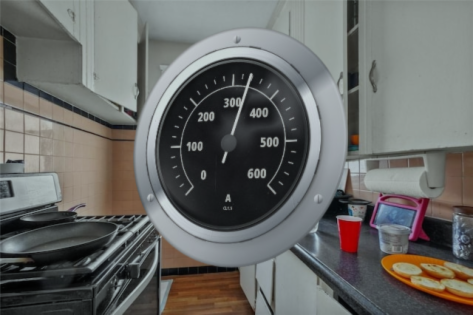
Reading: 340,A
